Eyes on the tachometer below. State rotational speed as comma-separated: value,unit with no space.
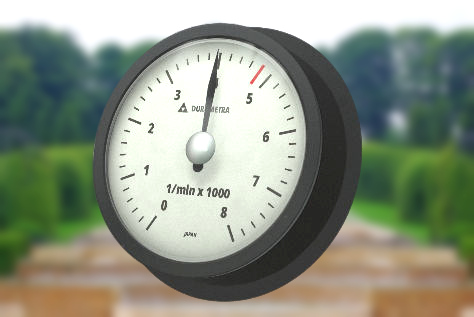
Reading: 4000,rpm
